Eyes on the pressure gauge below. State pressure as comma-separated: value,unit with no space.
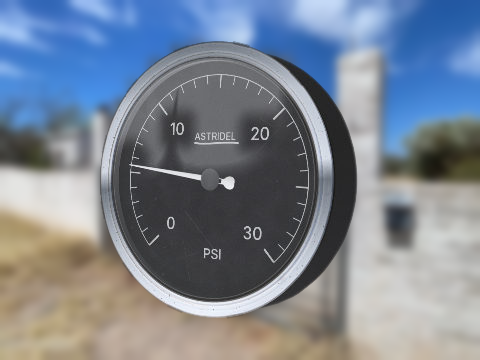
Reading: 5.5,psi
